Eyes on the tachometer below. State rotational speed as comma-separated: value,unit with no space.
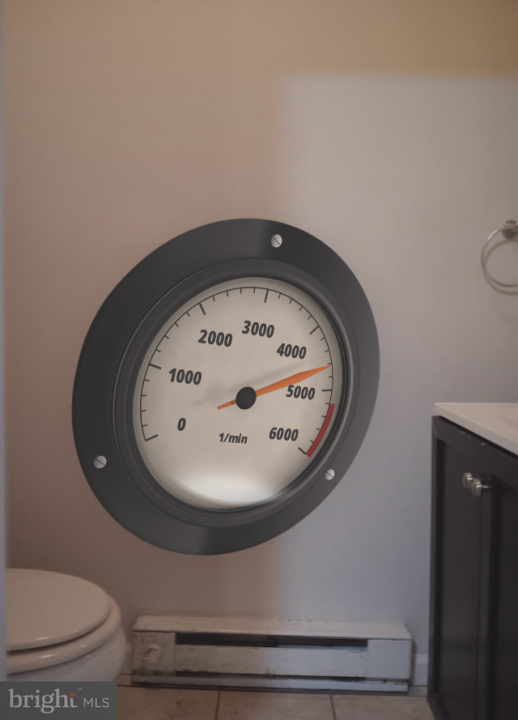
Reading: 4600,rpm
